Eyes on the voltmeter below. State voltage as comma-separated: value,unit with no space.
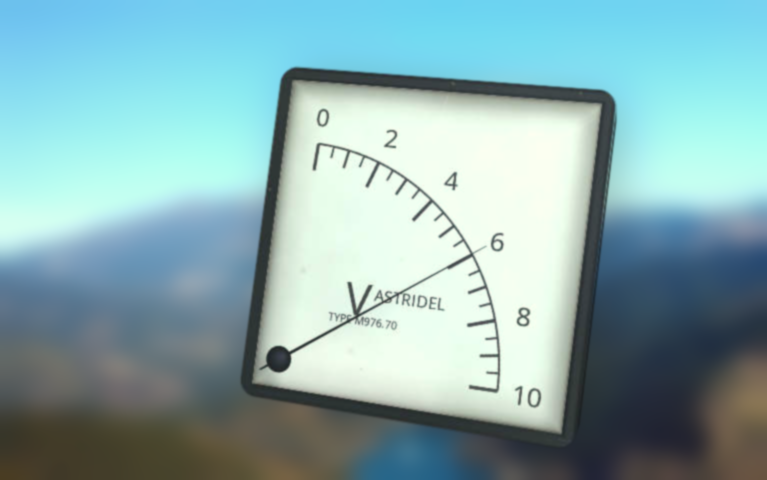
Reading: 6,V
